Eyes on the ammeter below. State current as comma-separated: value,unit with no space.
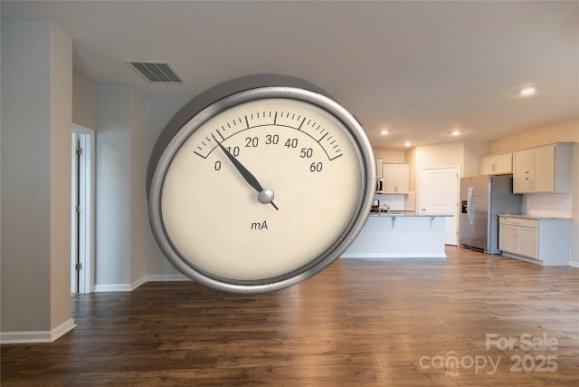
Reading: 8,mA
